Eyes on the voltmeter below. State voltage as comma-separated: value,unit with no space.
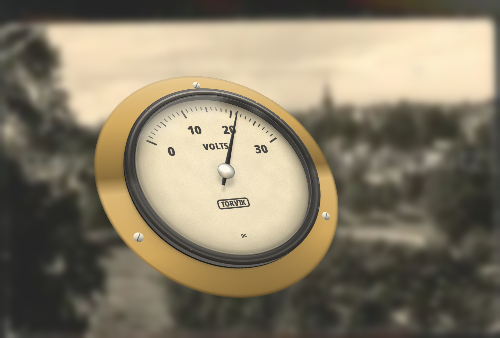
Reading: 21,V
